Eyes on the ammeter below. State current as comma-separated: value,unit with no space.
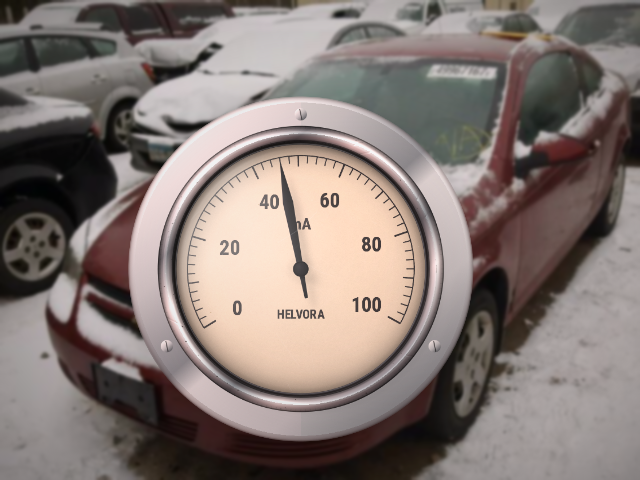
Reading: 46,mA
